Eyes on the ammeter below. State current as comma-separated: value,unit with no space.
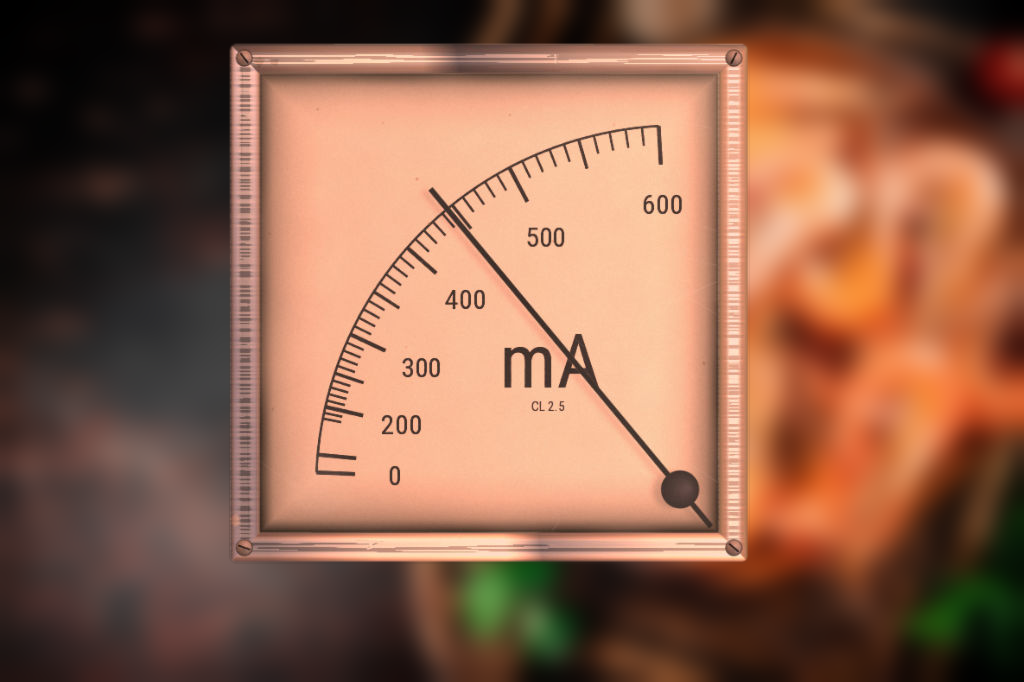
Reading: 445,mA
